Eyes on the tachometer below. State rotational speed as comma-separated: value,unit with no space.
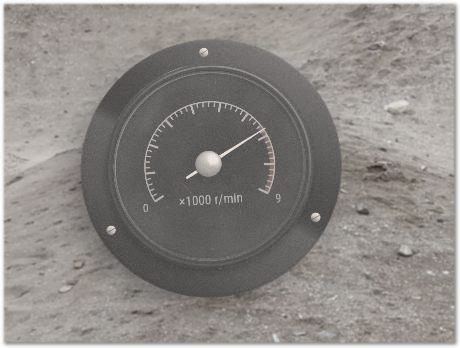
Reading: 6800,rpm
